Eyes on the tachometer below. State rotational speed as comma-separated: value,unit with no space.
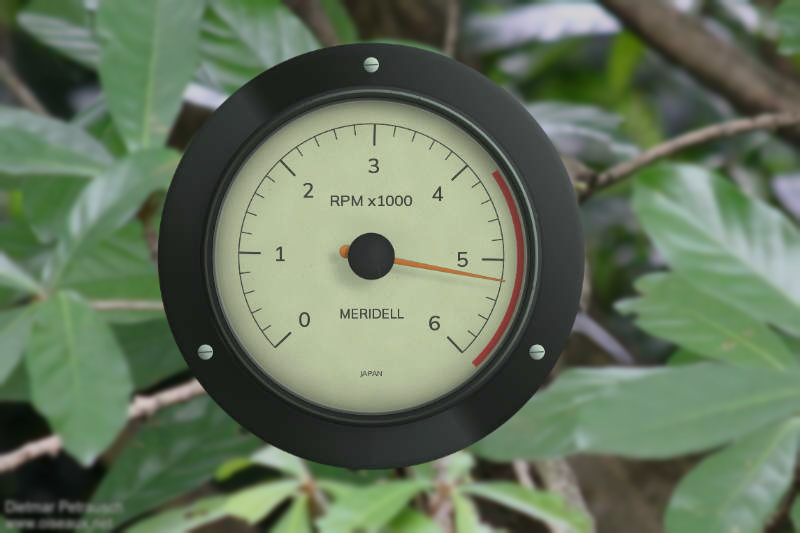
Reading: 5200,rpm
